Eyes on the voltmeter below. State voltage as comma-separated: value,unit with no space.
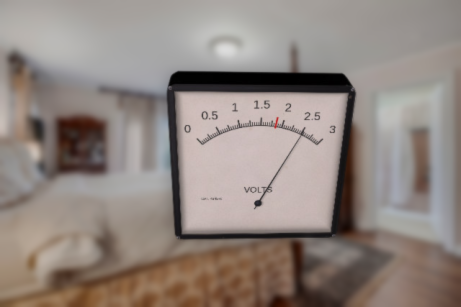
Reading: 2.5,V
